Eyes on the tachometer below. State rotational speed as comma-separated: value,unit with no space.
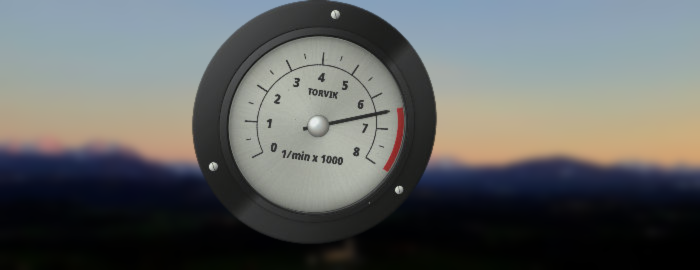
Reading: 6500,rpm
